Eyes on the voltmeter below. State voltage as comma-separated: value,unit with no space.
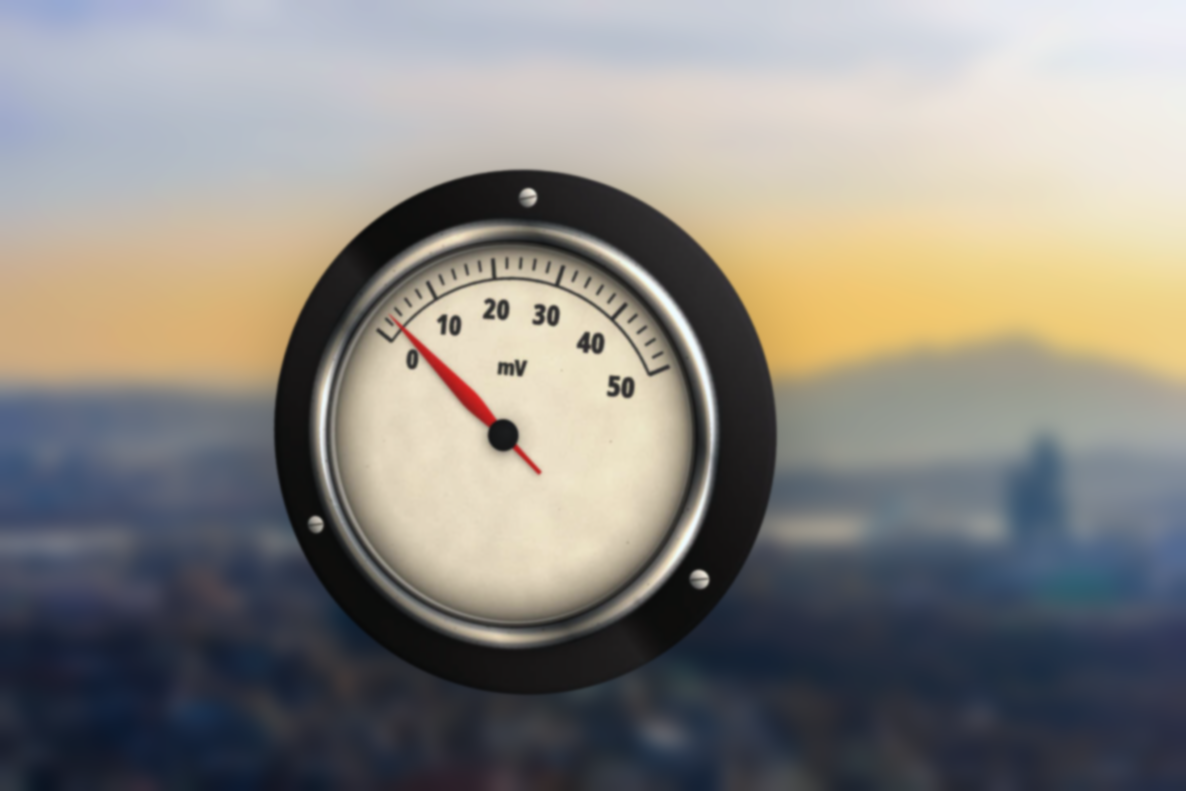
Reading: 3,mV
